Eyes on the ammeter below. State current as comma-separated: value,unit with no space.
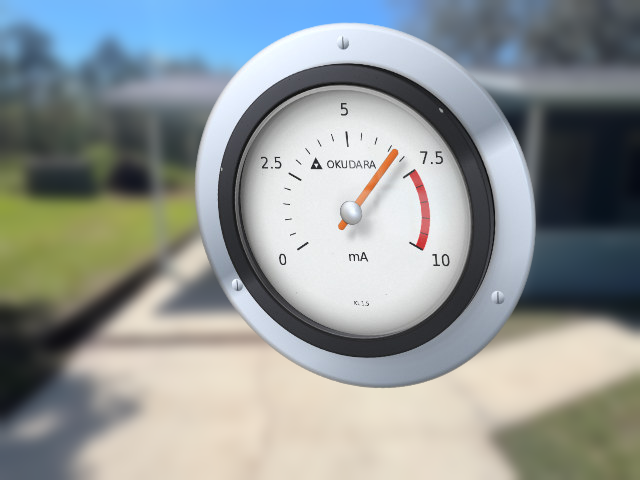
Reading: 6.75,mA
